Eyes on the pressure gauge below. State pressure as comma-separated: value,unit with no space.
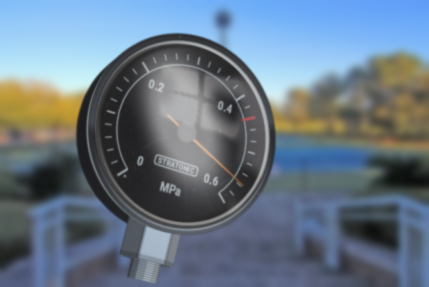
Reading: 0.56,MPa
